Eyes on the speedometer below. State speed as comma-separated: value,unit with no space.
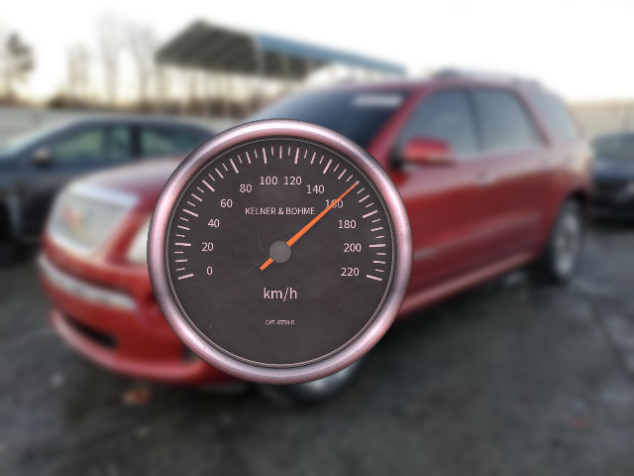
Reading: 160,km/h
